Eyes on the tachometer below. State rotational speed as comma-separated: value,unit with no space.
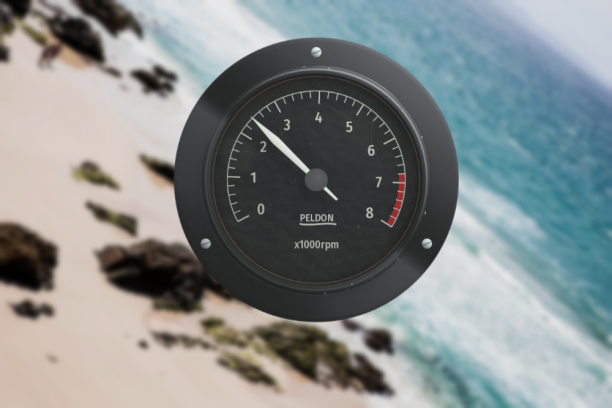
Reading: 2400,rpm
